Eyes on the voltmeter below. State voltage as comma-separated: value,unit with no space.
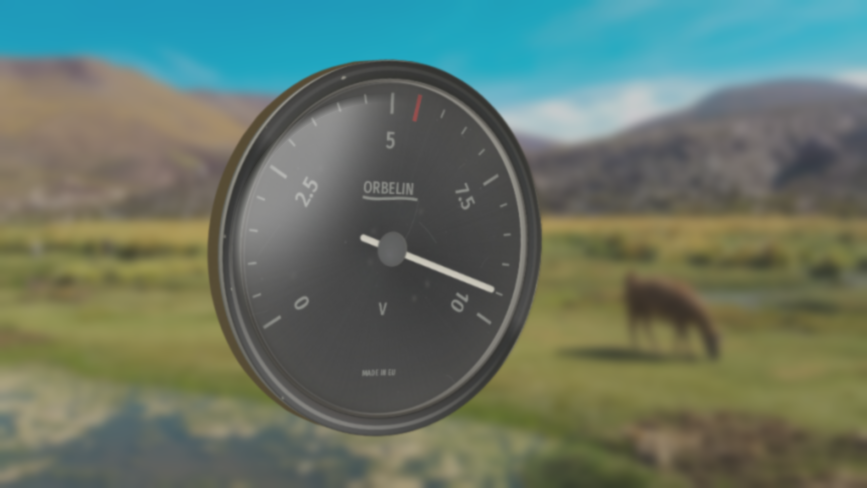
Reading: 9.5,V
